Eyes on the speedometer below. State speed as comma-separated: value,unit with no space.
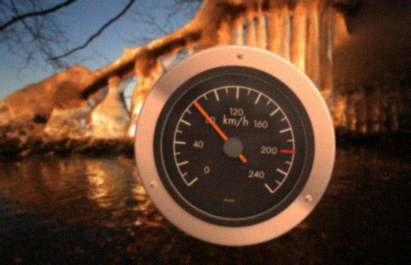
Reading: 80,km/h
